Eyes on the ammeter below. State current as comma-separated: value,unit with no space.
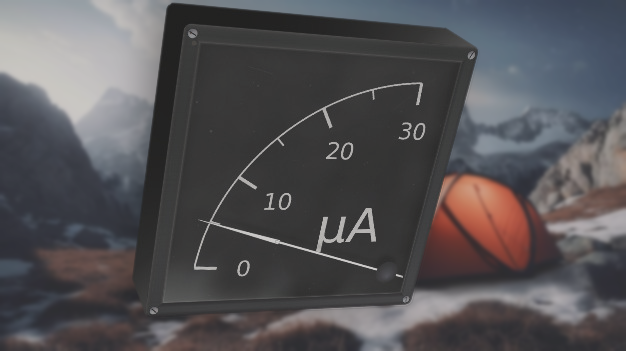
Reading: 5,µA
